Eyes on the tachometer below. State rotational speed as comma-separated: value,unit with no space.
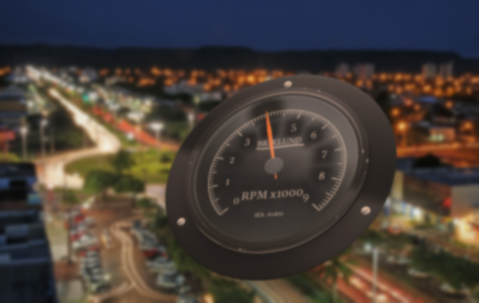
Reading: 4000,rpm
